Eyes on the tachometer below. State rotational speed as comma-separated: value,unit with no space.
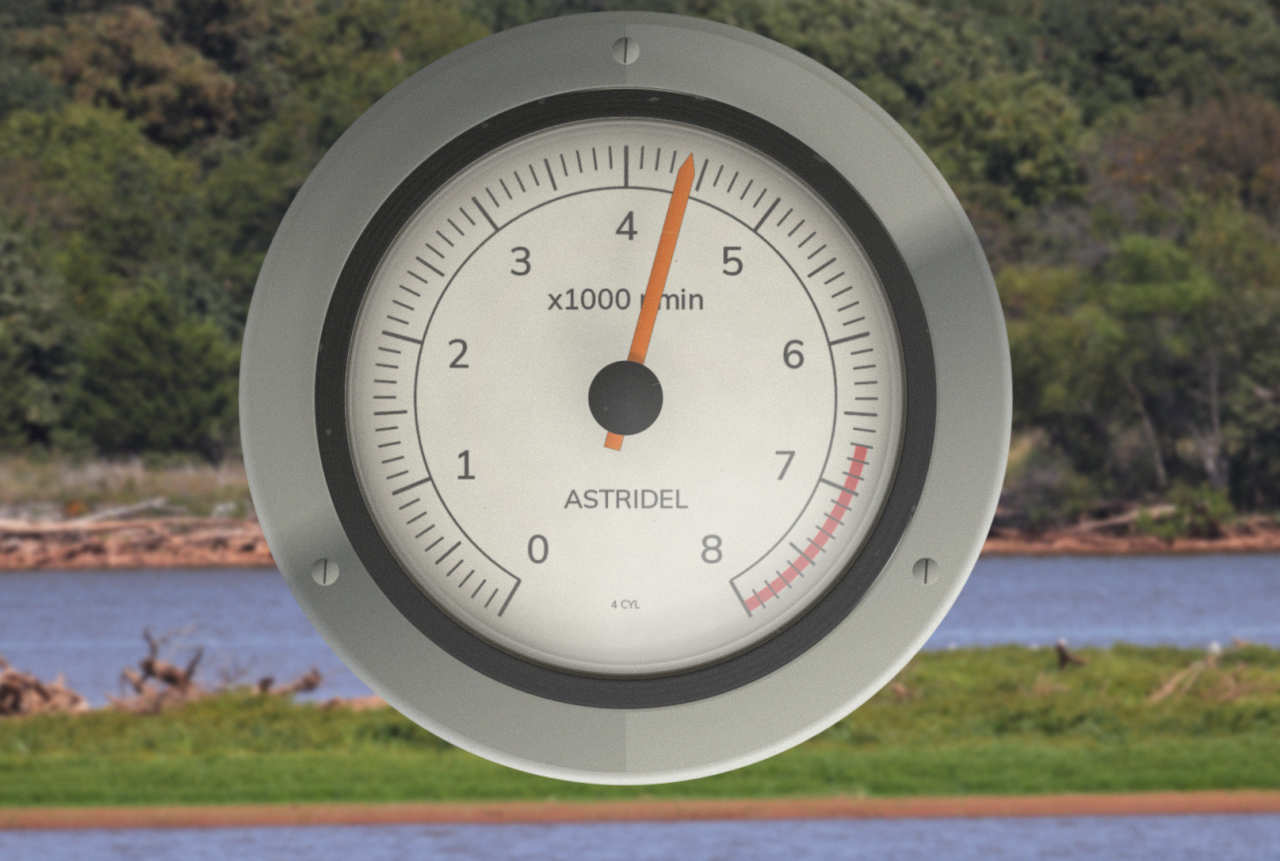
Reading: 4400,rpm
